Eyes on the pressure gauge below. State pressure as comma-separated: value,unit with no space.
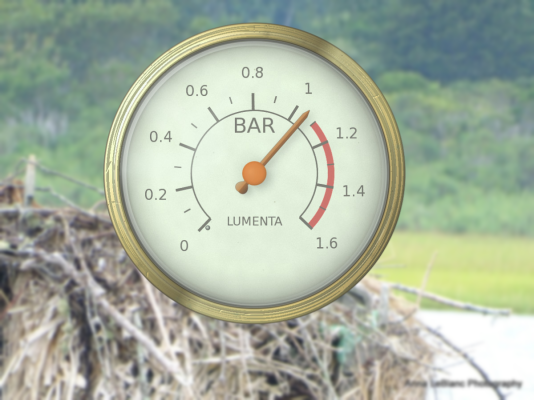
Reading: 1.05,bar
